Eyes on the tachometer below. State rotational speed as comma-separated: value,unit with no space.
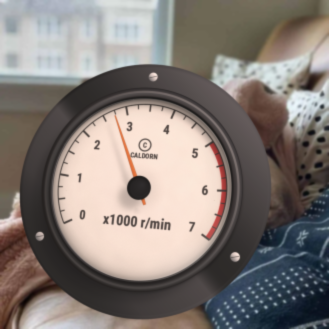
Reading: 2750,rpm
